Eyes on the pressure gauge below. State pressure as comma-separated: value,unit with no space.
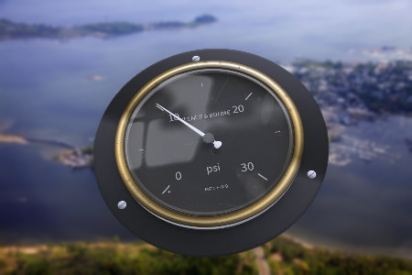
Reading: 10,psi
